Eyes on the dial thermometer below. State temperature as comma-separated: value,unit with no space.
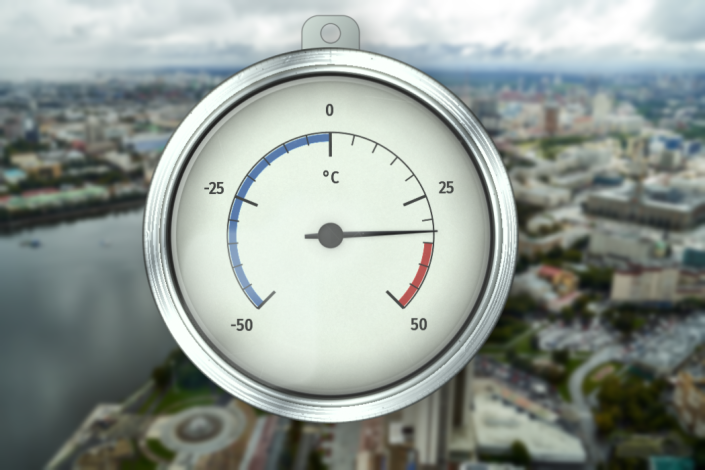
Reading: 32.5,°C
